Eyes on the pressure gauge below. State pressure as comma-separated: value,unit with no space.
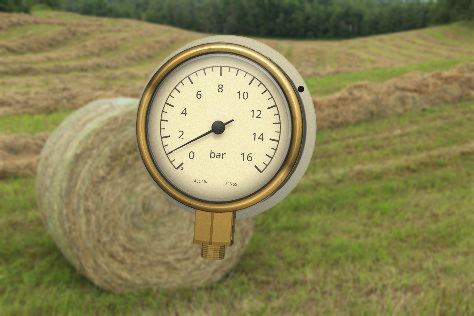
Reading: 1,bar
